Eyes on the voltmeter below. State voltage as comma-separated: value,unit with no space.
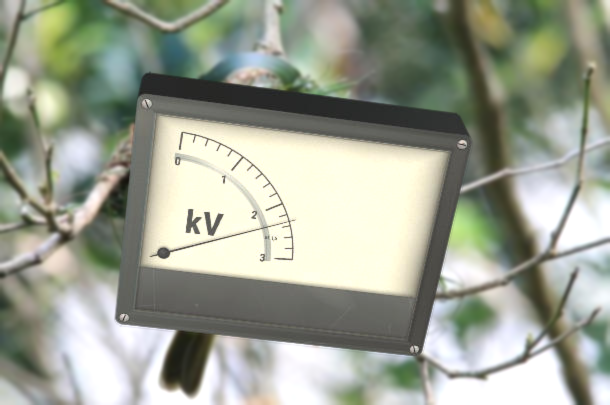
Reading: 2.3,kV
